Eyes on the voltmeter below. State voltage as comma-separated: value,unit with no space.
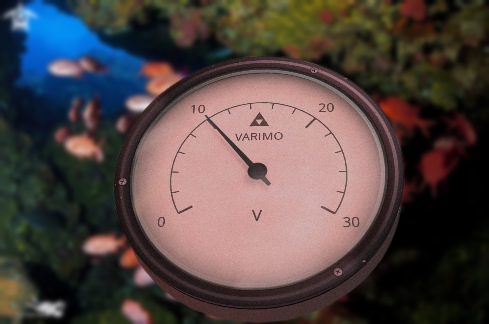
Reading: 10,V
